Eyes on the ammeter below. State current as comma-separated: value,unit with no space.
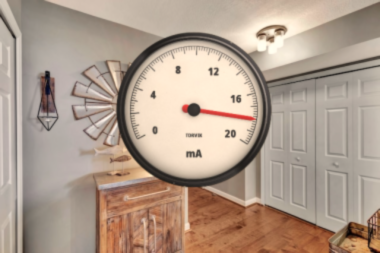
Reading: 18,mA
